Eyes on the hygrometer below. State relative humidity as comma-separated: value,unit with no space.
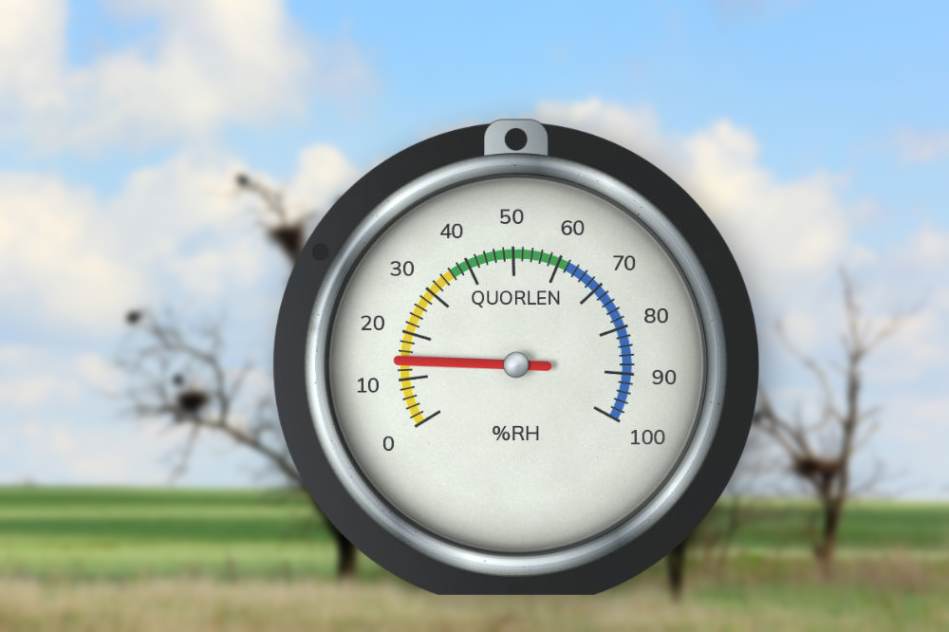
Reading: 14,%
